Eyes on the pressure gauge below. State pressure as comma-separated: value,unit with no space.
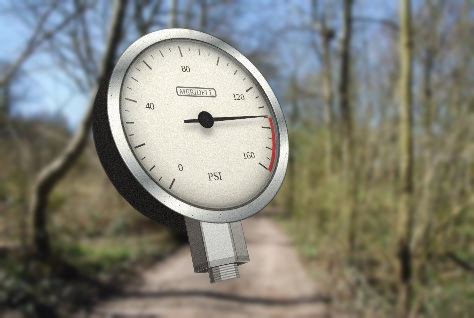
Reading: 135,psi
